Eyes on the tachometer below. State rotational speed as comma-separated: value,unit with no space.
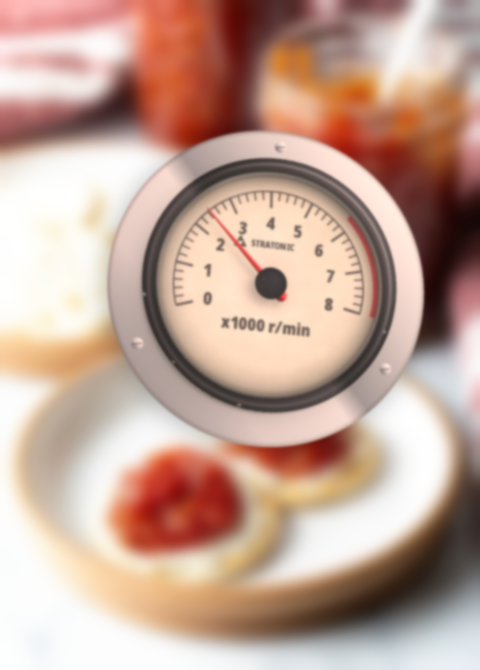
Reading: 2400,rpm
